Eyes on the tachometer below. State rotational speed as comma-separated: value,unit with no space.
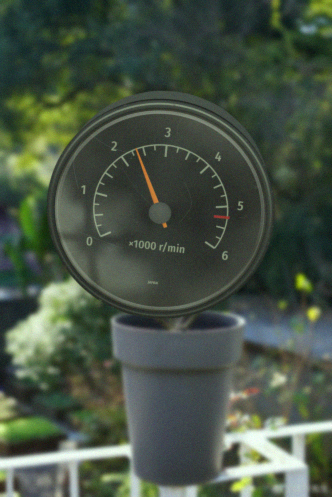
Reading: 2375,rpm
